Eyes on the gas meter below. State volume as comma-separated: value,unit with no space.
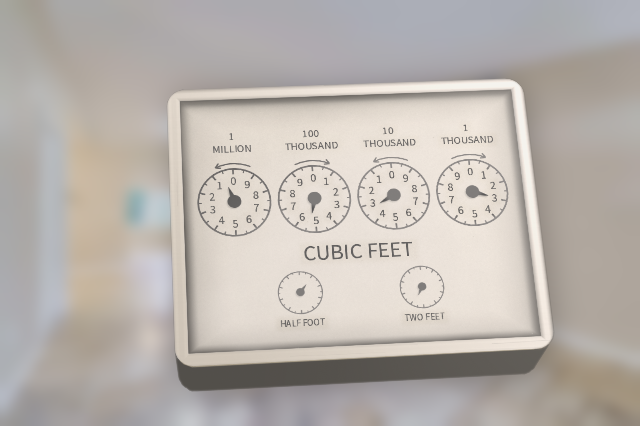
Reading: 53300,ft³
